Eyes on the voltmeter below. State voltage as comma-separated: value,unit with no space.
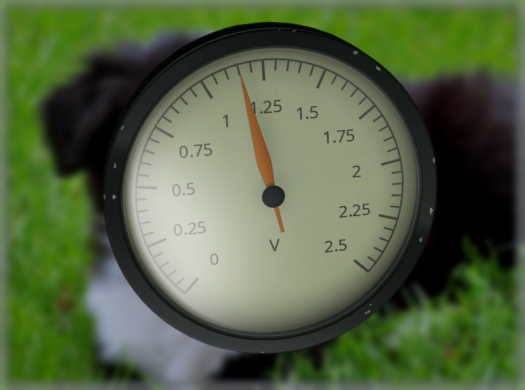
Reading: 1.15,V
